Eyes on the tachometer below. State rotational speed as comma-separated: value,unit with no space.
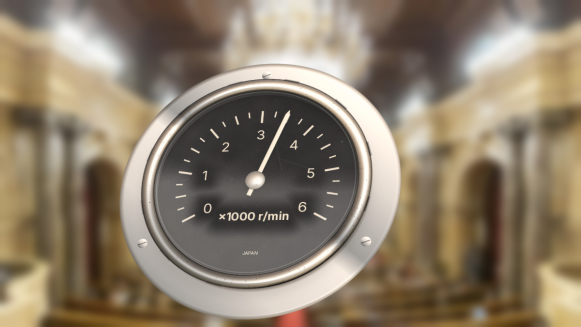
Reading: 3500,rpm
